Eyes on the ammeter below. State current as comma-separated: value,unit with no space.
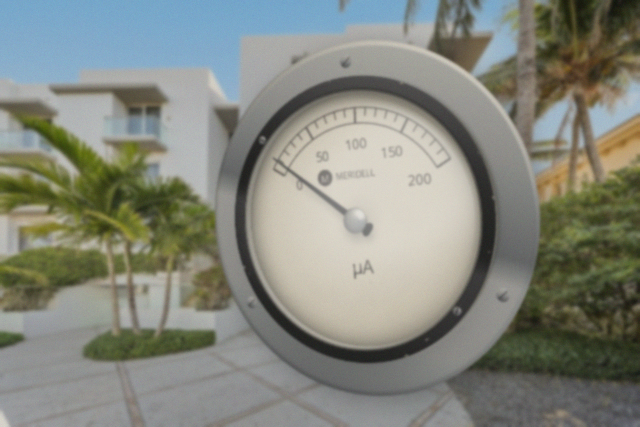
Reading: 10,µA
